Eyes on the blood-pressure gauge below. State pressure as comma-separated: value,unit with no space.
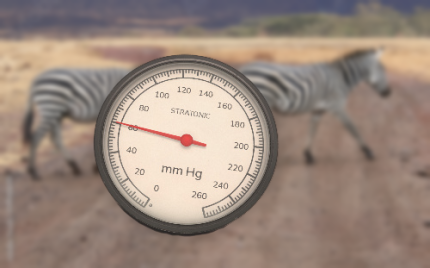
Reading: 60,mmHg
